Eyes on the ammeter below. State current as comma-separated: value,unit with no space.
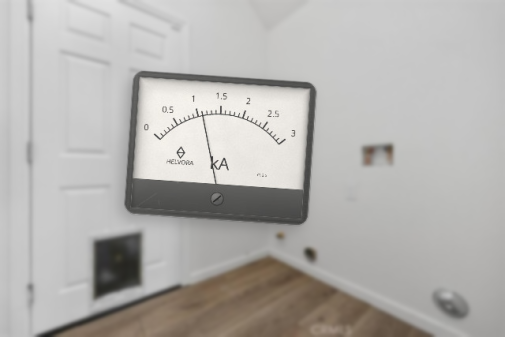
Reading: 1.1,kA
